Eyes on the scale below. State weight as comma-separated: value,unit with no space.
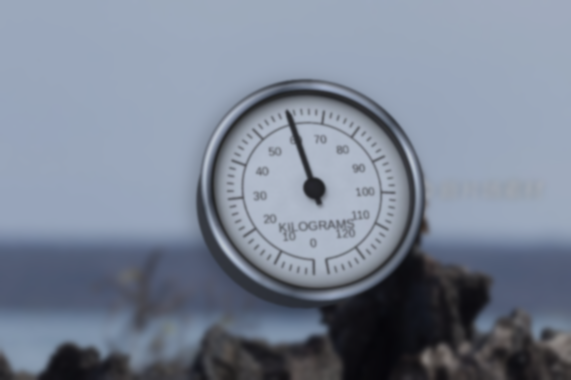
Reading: 60,kg
